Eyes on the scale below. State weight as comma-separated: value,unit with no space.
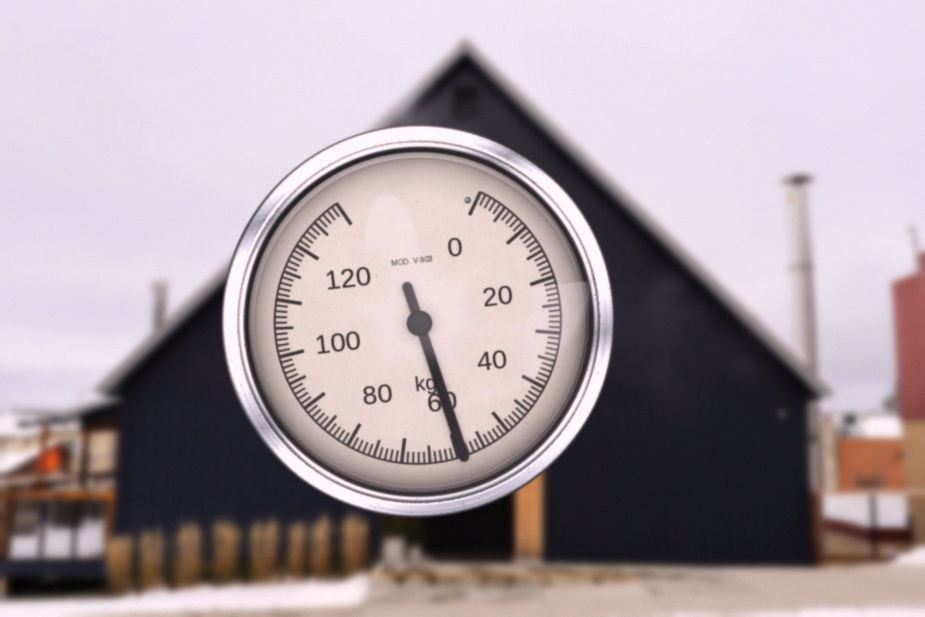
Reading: 59,kg
